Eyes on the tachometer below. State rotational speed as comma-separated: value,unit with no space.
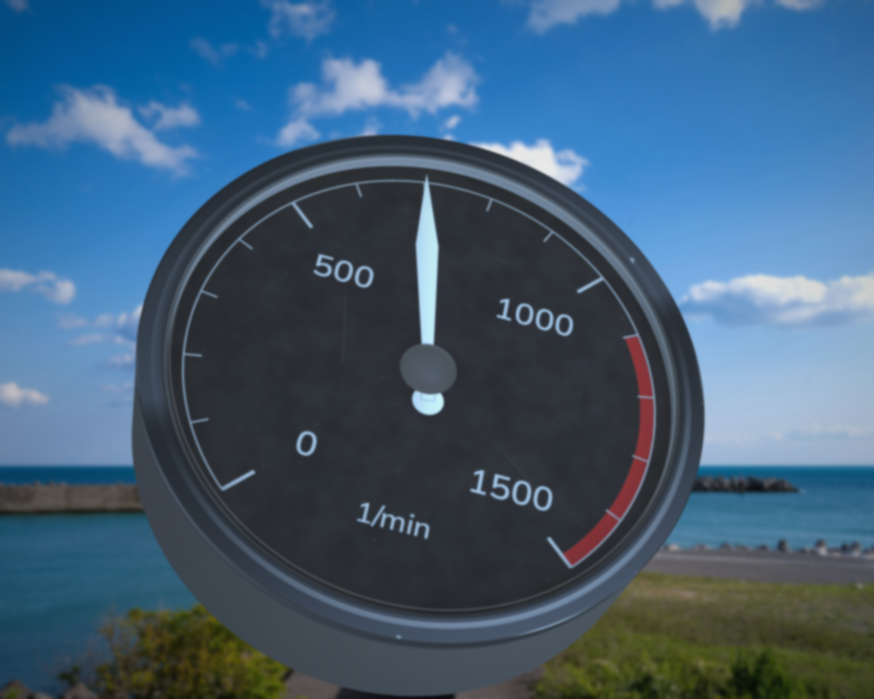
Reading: 700,rpm
